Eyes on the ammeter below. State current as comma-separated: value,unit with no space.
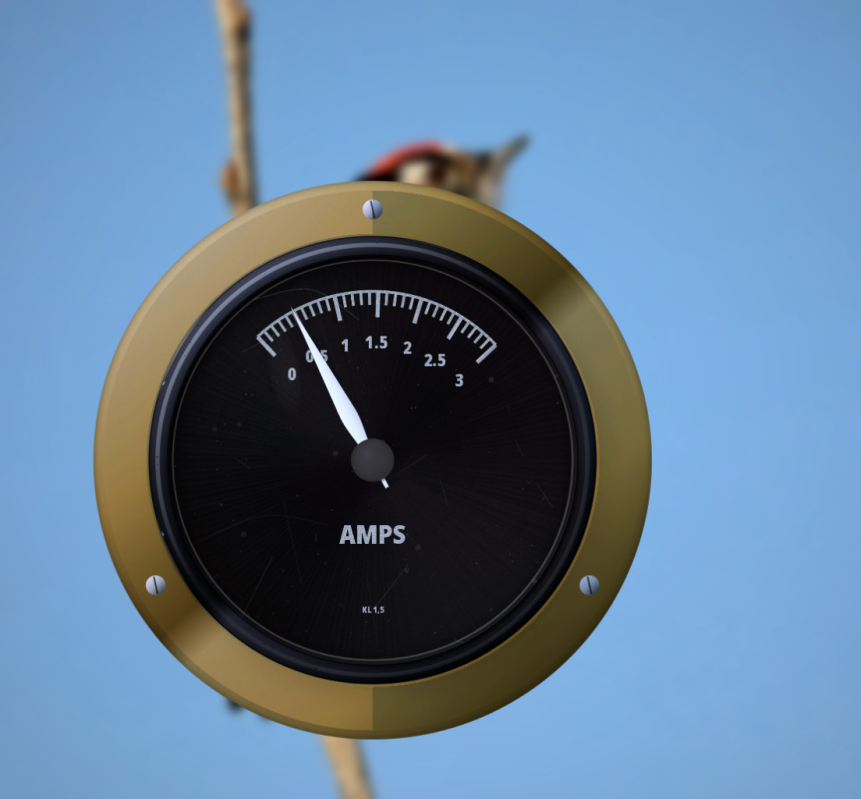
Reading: 0.5,A
